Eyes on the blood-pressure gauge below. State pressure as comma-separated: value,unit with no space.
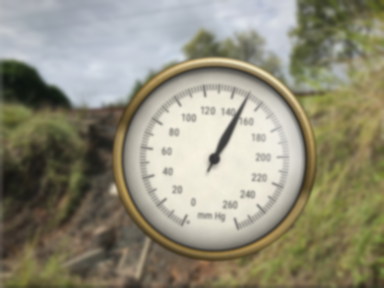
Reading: 150,mmHg
